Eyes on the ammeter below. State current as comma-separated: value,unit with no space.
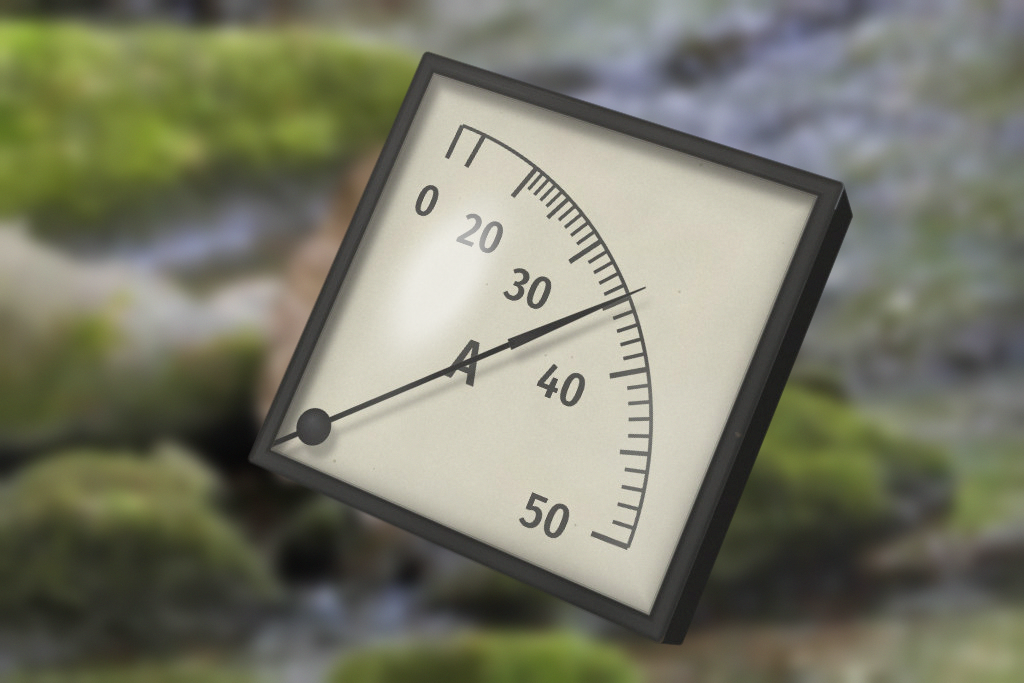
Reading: 35,A
